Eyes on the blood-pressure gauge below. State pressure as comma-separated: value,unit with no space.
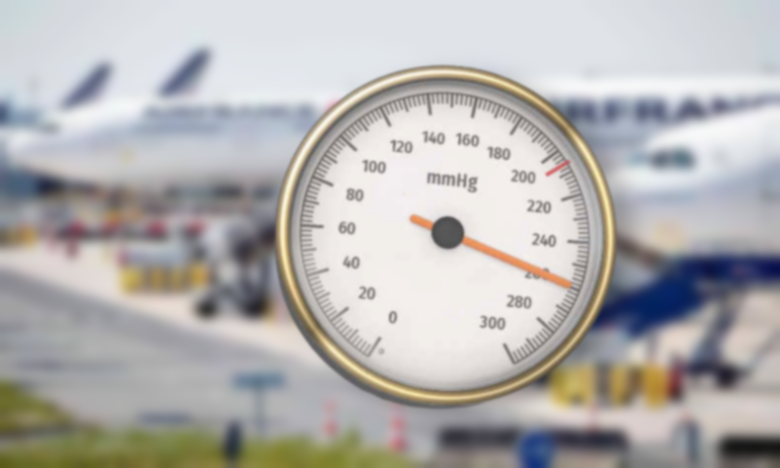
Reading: 260,mmHg
